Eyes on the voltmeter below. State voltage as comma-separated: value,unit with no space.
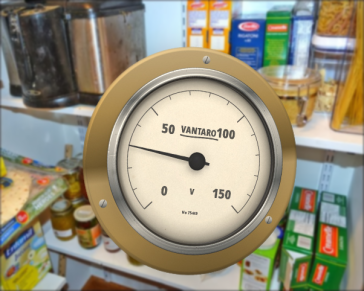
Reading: 30,V
